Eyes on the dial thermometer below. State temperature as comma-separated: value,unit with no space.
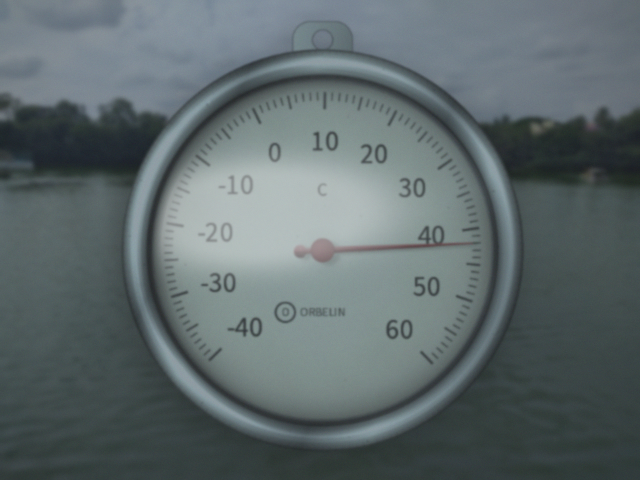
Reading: 42,°C
